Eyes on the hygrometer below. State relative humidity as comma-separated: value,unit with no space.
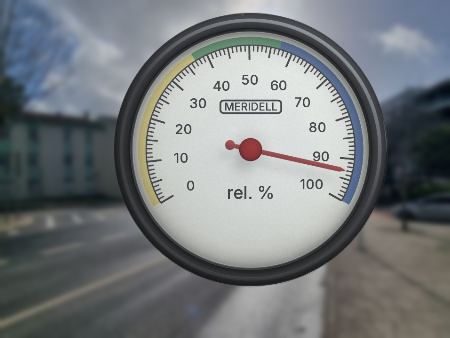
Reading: 93,%
